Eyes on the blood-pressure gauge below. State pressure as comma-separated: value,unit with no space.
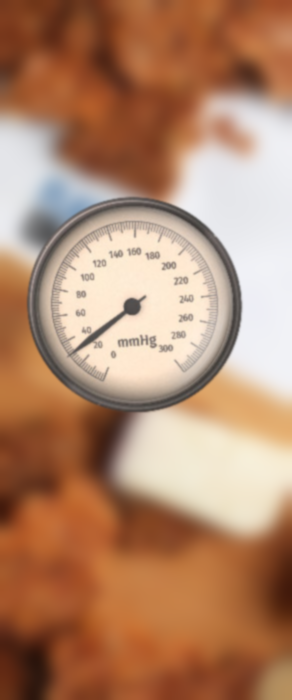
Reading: 30,mmHg
